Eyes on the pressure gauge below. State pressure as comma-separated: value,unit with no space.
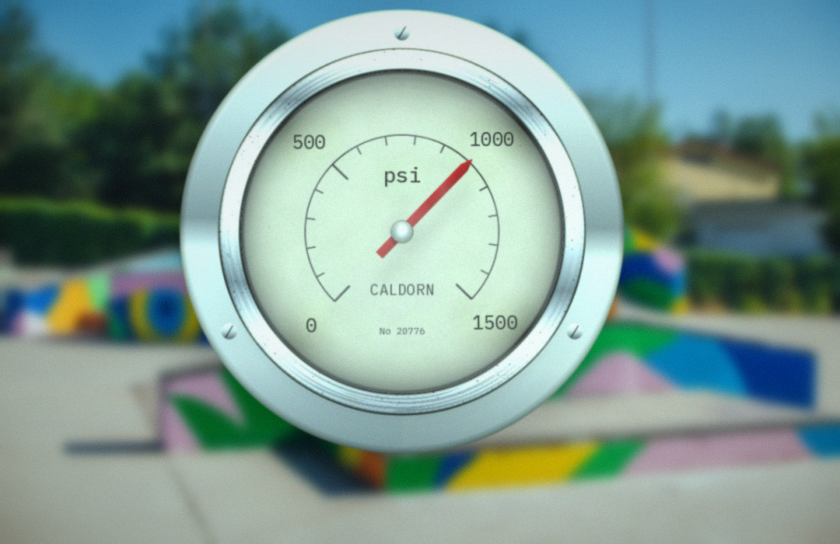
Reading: 1000,psi
